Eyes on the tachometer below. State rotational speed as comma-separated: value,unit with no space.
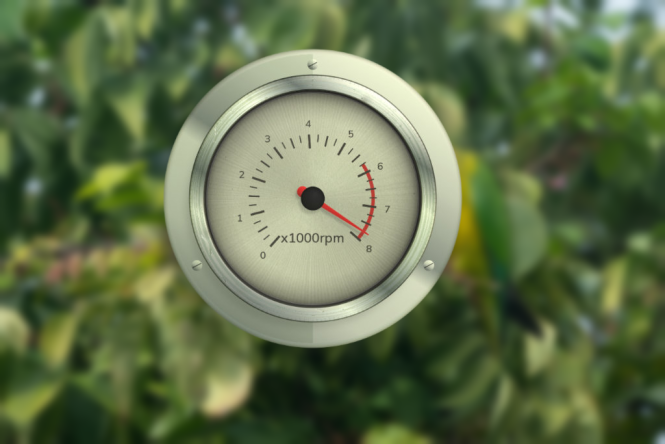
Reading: 7750,rpm
